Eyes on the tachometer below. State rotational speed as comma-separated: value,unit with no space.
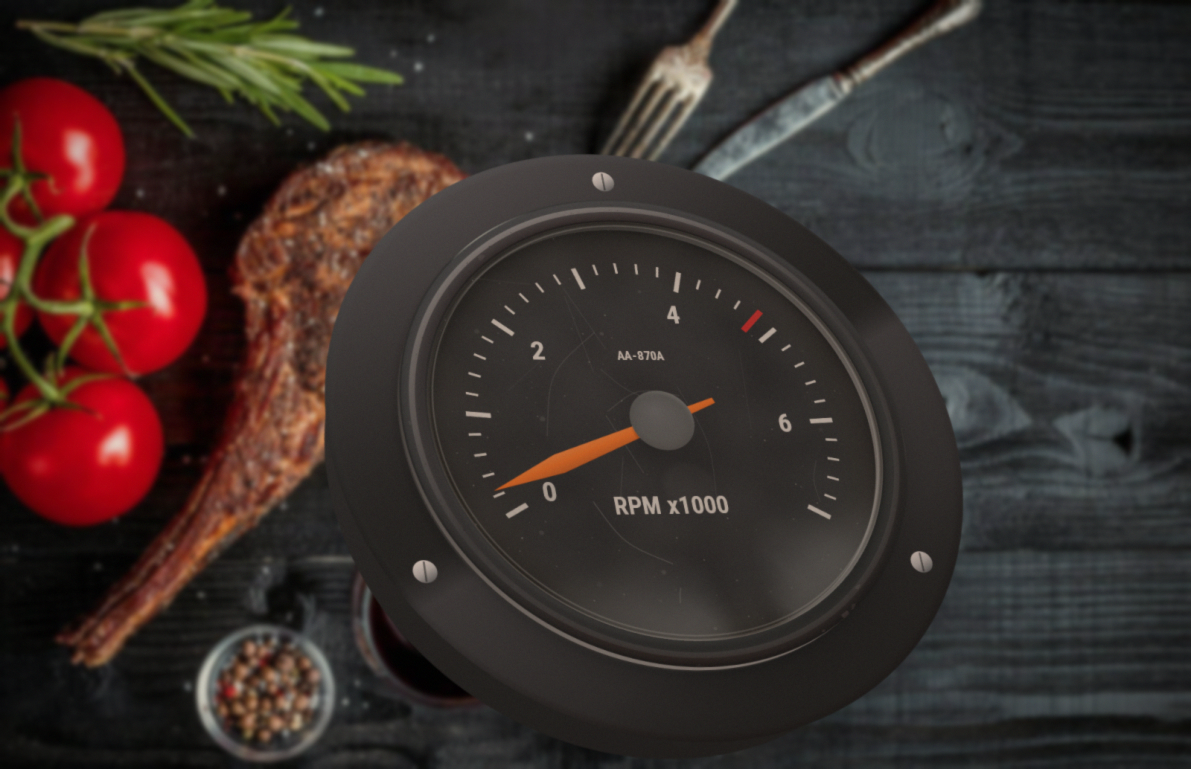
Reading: 200,rpm
